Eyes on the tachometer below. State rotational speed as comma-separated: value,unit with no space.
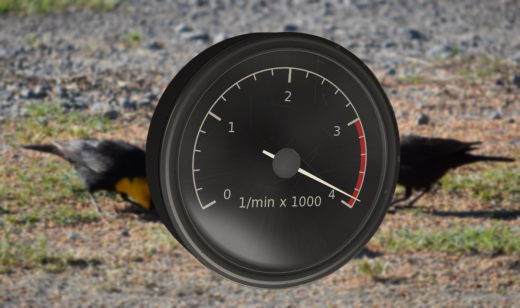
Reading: 3900,rpm
